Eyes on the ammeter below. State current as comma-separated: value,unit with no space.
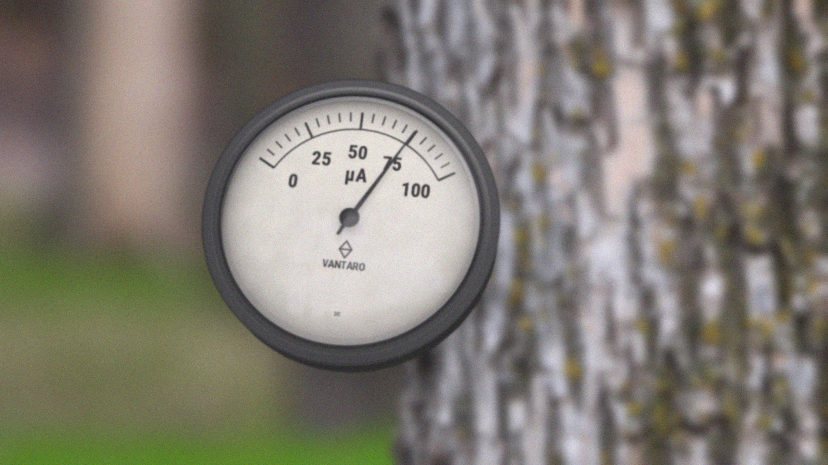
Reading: 75,µA
